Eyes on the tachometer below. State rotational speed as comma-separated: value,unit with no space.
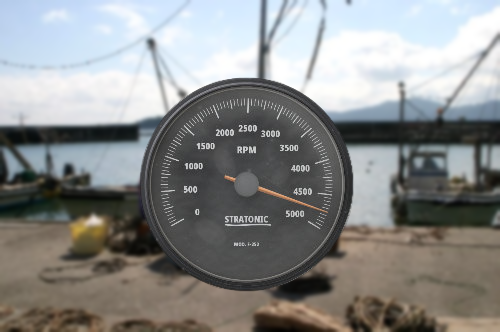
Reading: 4750,rpm
